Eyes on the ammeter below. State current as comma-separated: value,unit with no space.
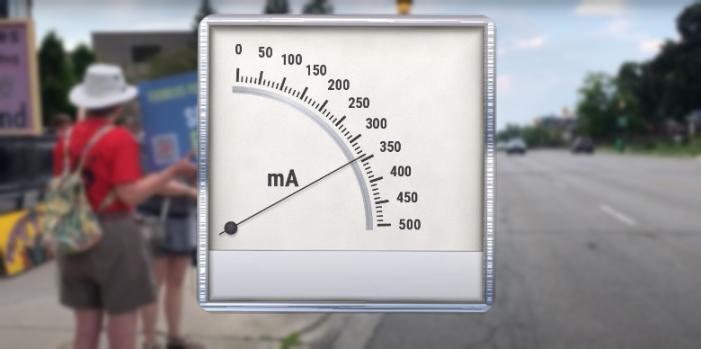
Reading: 340,mA
